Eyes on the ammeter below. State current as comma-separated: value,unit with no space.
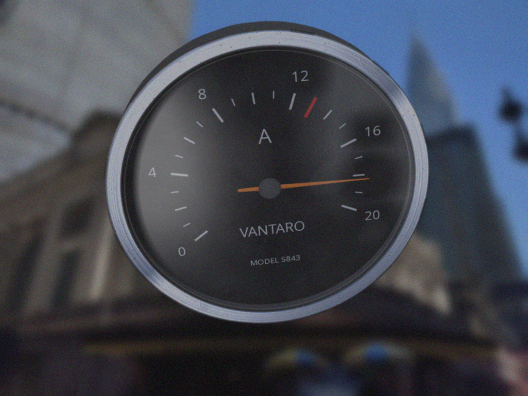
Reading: 18,A
